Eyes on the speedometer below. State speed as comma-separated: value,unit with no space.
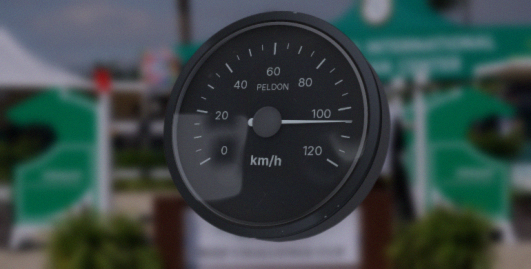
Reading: 105,km/h
